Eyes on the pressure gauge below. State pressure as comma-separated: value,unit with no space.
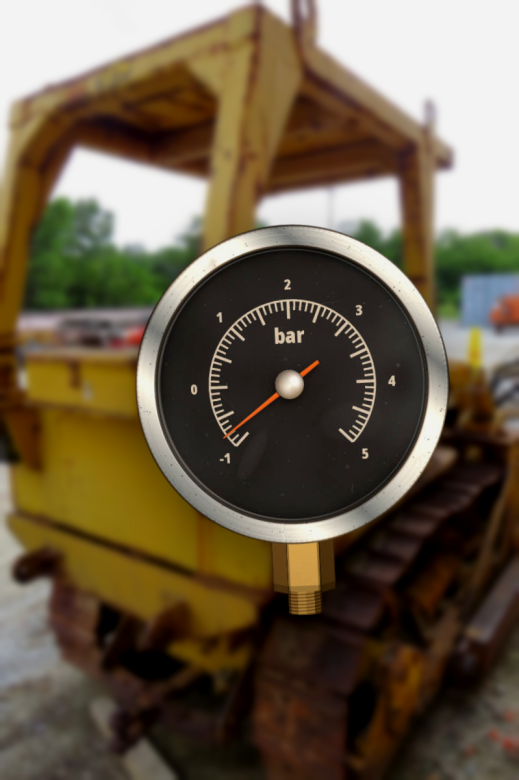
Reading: -0.8,bar
